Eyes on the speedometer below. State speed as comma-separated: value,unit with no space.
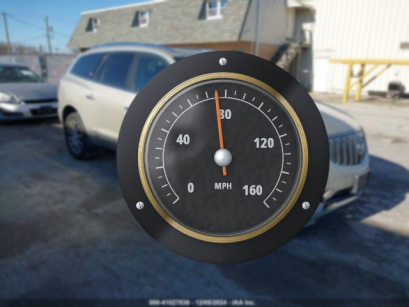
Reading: 75,mph
